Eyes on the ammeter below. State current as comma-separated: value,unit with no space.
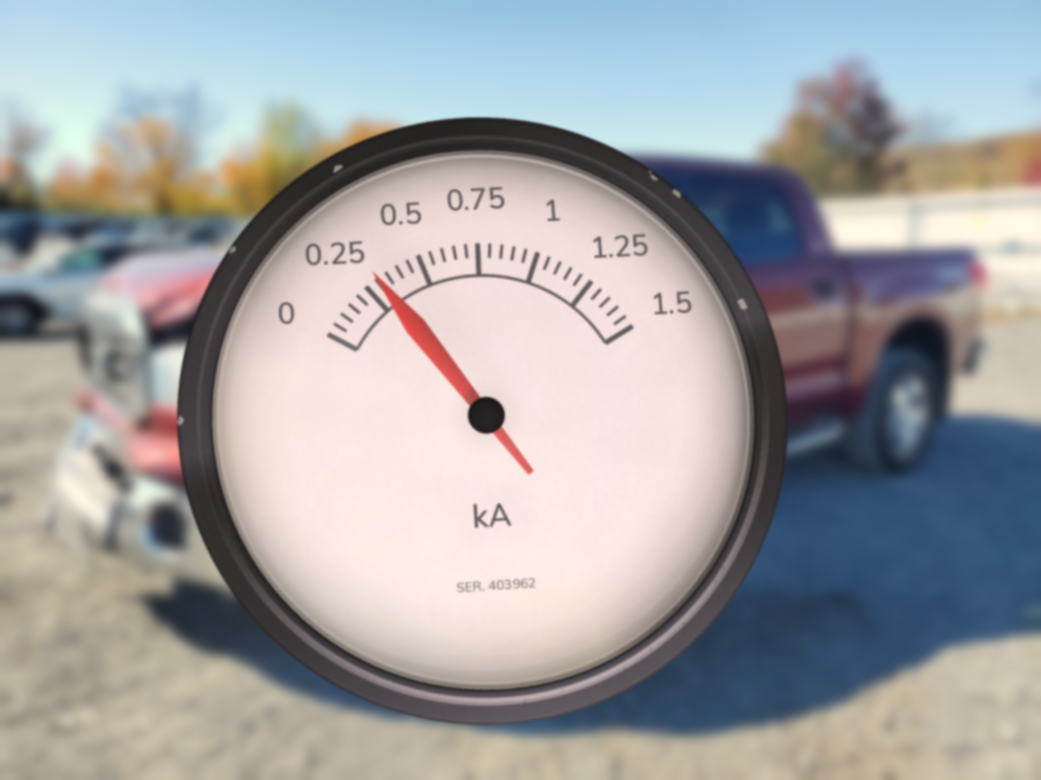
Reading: 0.3,kA
